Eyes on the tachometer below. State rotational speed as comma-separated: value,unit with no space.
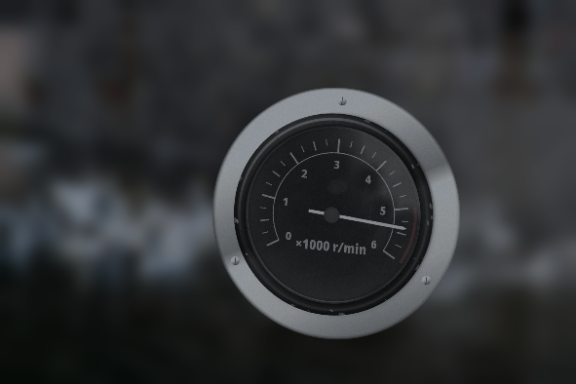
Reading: 5375,rpm
